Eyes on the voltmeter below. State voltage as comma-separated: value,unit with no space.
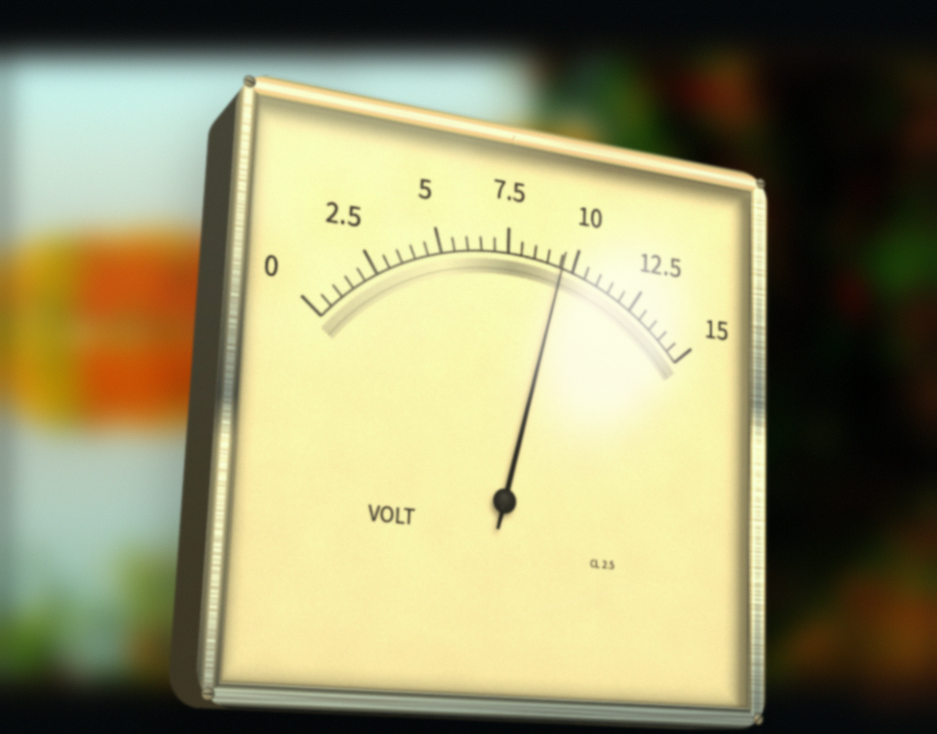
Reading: 9.5,V
